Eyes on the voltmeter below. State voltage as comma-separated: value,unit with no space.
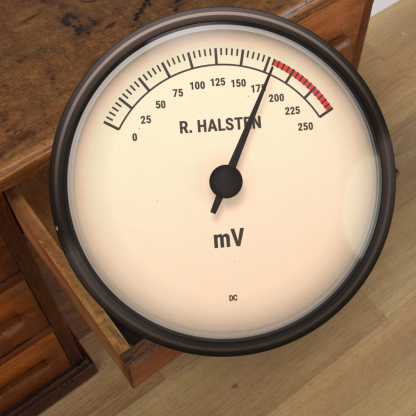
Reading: 180,mV
